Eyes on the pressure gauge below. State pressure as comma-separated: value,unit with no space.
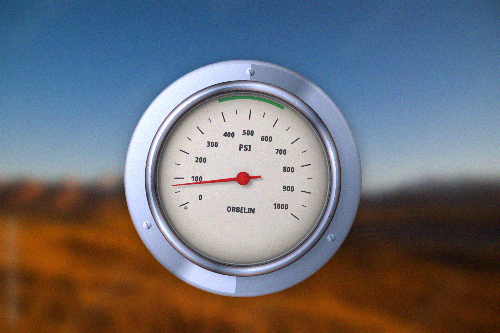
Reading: 75,psi
